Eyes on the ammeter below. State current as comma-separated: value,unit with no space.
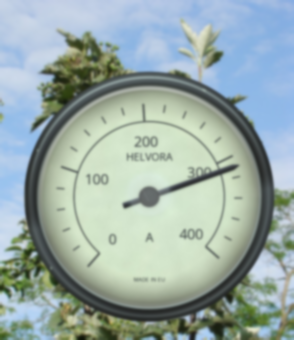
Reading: 310,A
